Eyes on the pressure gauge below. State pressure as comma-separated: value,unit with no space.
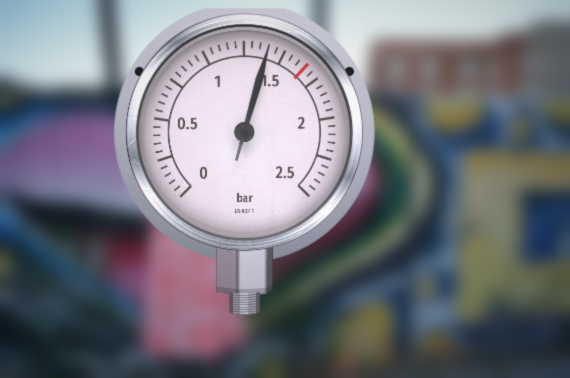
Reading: 1.4,bar
